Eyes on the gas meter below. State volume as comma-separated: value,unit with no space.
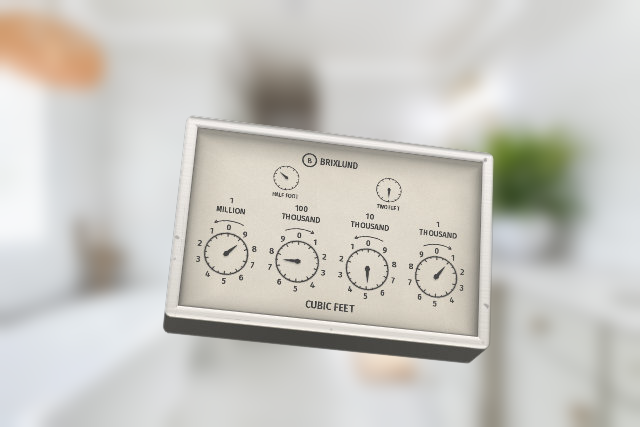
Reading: 875100,ft³
